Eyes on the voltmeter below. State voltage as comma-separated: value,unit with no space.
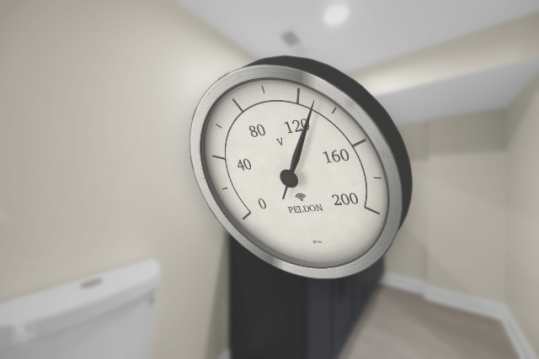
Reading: 130,V
